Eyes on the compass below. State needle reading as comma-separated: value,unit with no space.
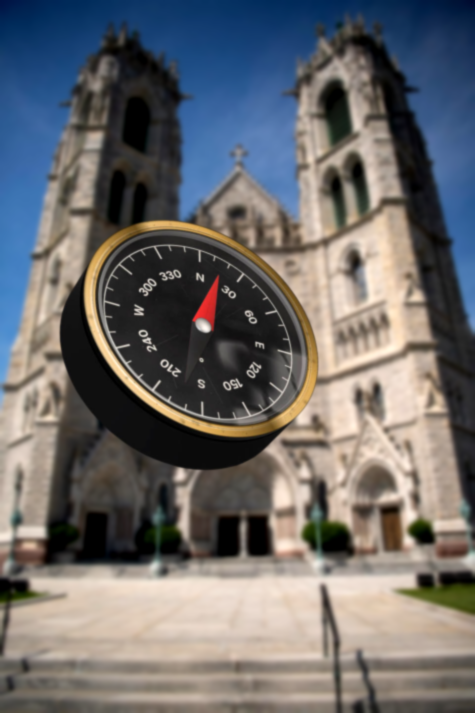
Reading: 15,°
